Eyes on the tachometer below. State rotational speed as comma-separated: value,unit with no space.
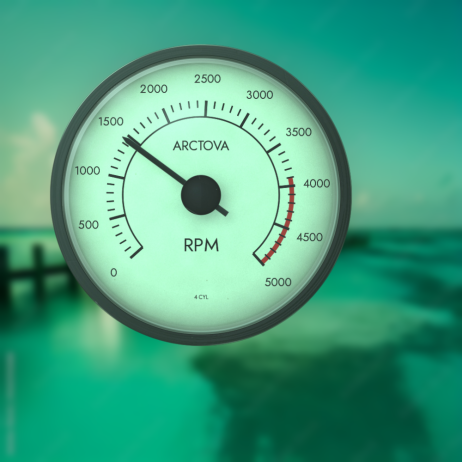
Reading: 1450,rpm
